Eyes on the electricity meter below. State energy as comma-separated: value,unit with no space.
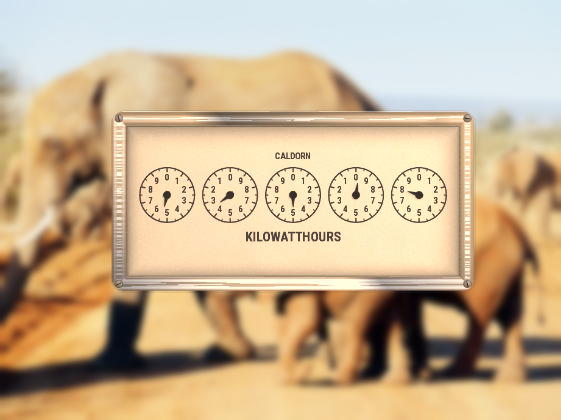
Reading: 53498,kWh
